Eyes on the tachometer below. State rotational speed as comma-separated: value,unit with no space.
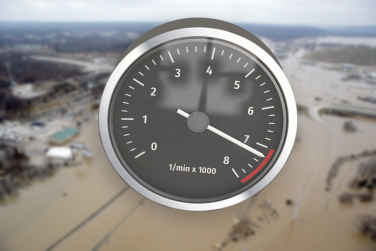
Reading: 7200,rpm
